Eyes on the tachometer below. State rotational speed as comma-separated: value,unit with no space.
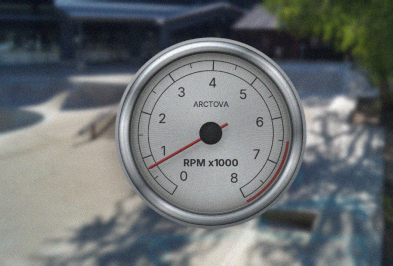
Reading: 750,rpm
